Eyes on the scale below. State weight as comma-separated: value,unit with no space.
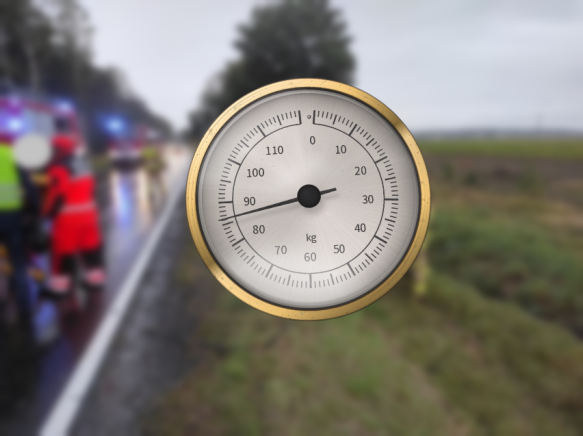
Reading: 86,kg
